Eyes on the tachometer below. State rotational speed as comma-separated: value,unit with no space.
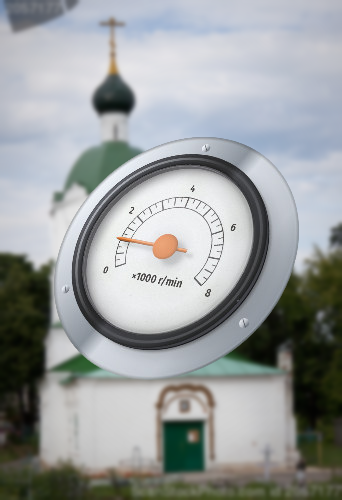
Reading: 1000,rpm
